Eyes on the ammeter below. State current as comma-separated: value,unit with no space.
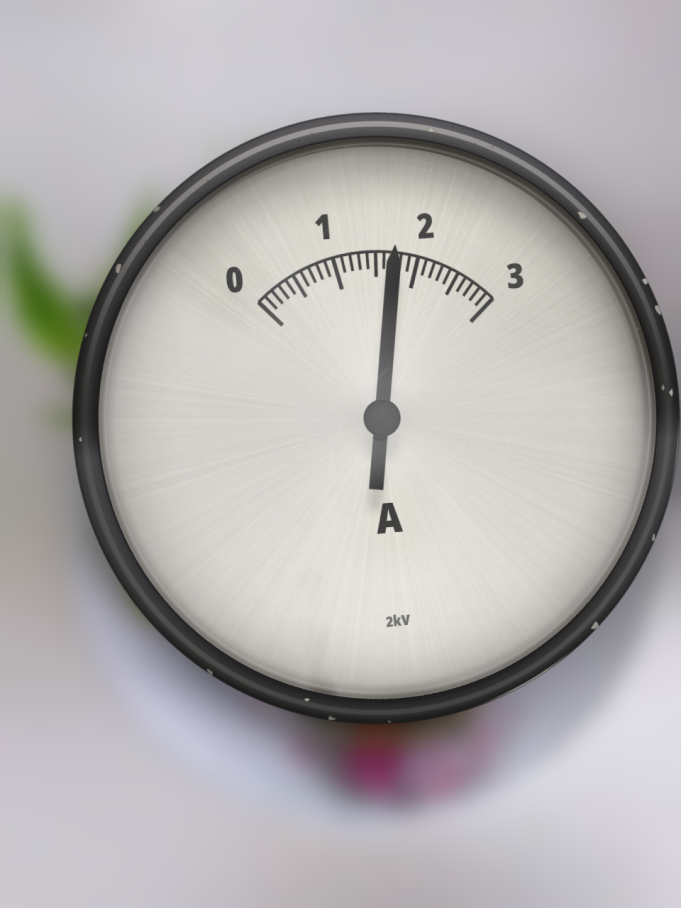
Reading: 1.7,A
